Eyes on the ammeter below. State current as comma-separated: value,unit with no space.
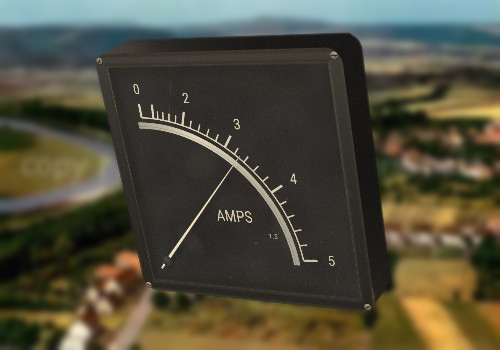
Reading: 3.3,A
